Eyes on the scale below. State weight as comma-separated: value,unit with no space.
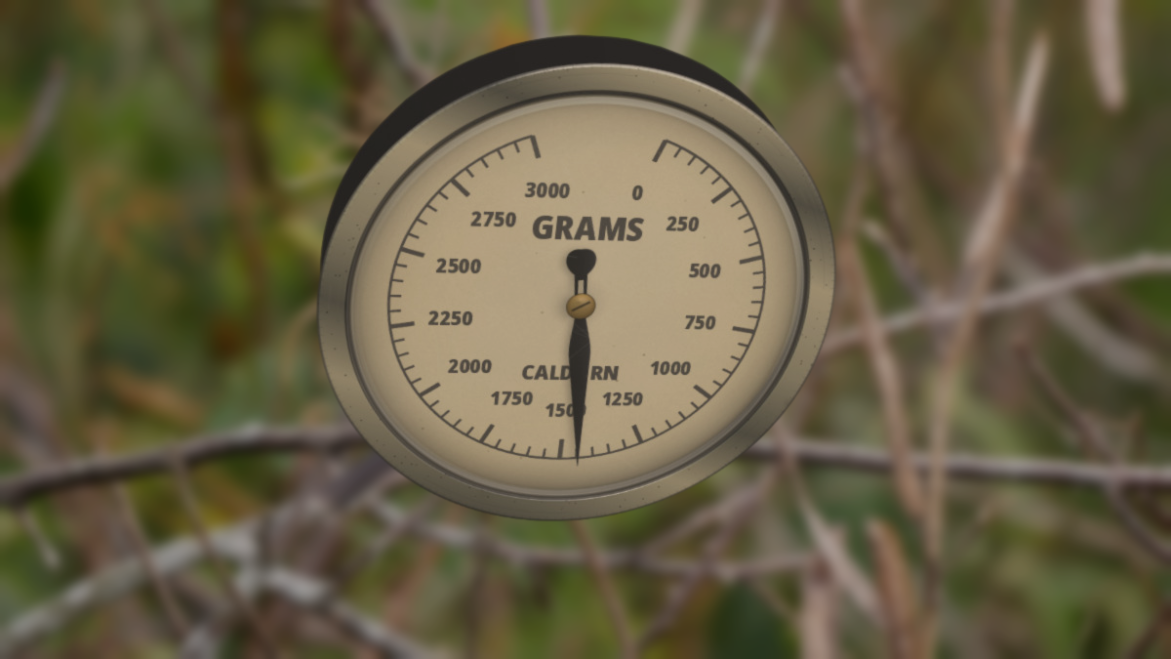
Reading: 1450,g
